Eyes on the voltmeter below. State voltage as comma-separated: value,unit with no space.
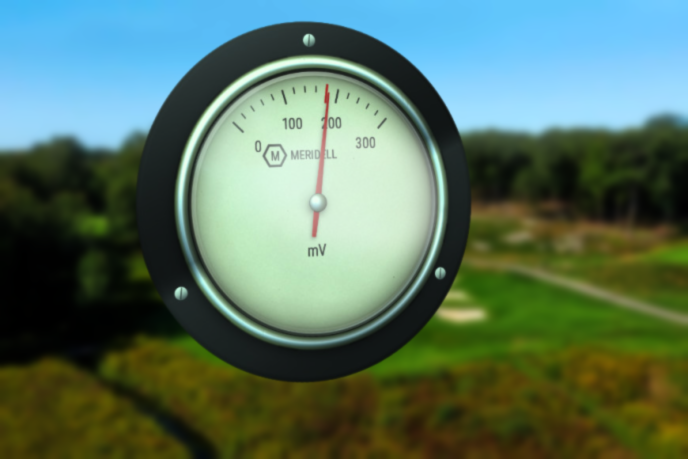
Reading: 180,mV
